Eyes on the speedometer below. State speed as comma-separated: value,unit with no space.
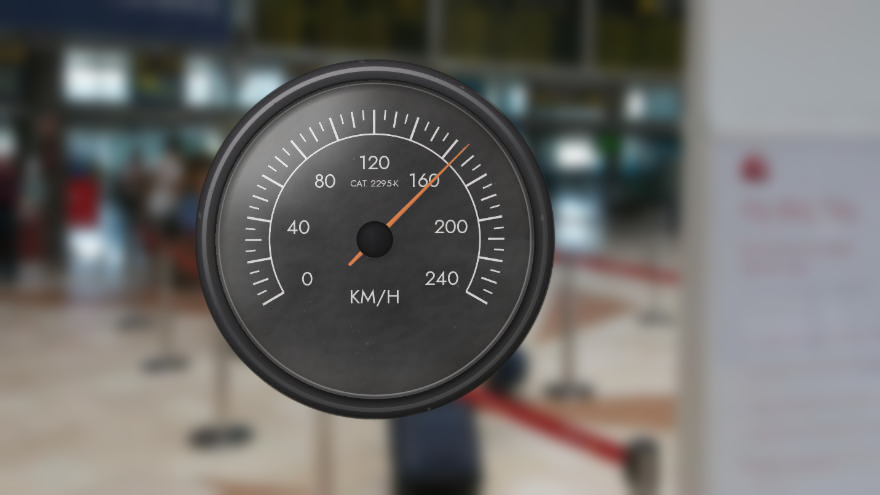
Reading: 165,km/h
